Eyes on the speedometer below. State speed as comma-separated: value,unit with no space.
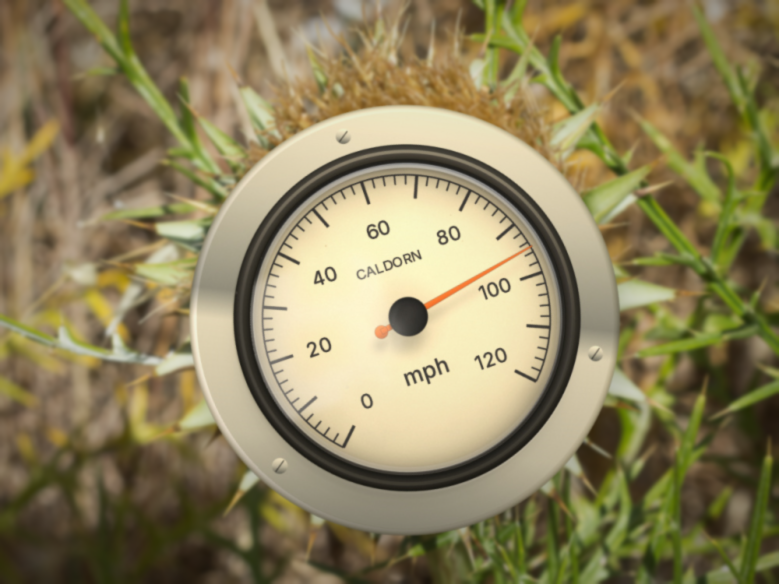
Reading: 95,mph
